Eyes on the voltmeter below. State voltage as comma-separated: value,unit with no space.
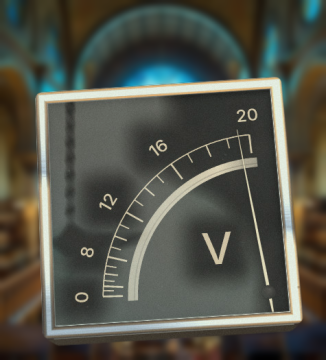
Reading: 19.5,V
